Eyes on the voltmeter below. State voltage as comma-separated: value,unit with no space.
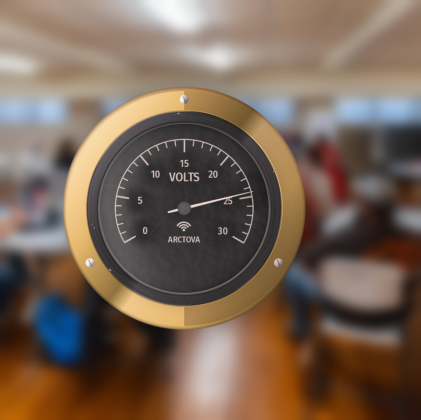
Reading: 24.5,V
